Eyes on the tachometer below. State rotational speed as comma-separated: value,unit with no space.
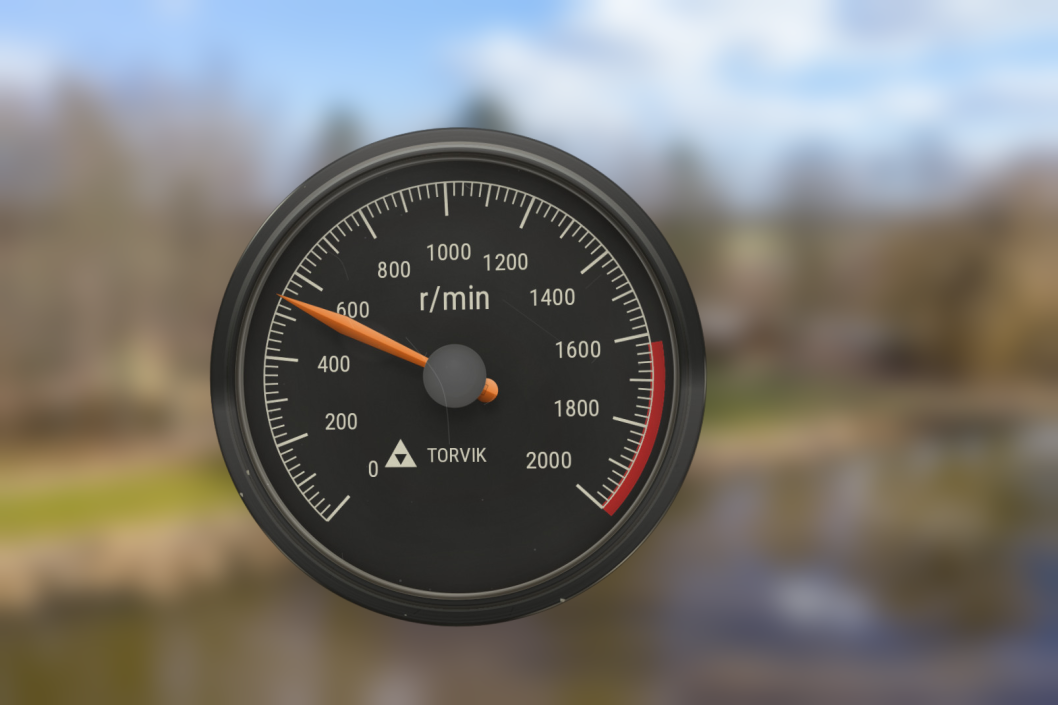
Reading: 540,rpm
